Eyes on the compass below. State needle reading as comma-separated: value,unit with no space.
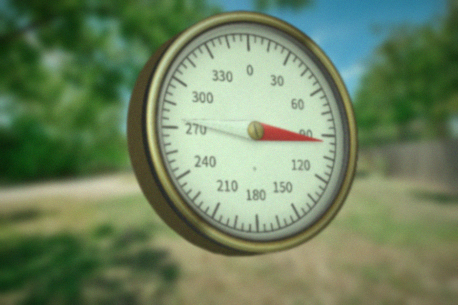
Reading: 95,°
